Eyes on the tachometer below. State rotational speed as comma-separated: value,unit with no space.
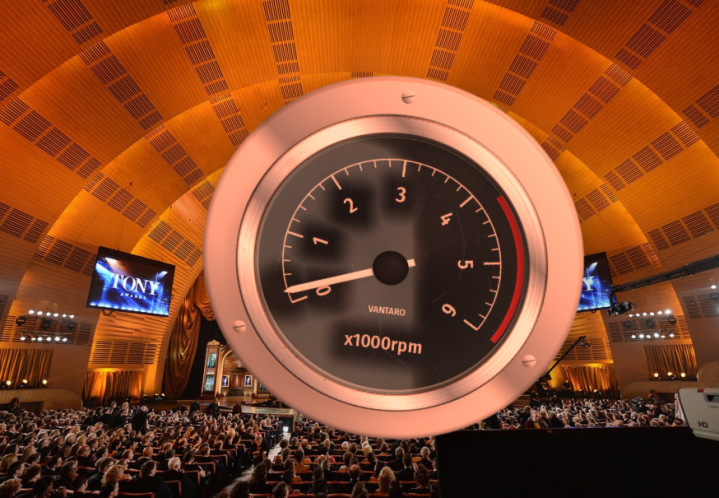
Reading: 200,rpm
